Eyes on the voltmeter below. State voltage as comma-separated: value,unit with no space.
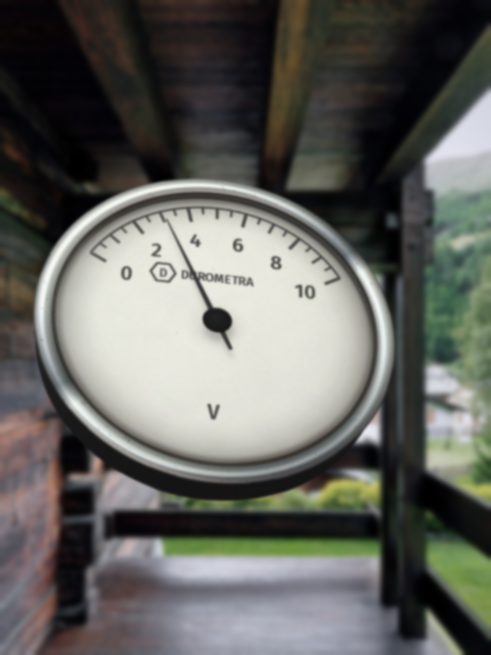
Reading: 3,V
